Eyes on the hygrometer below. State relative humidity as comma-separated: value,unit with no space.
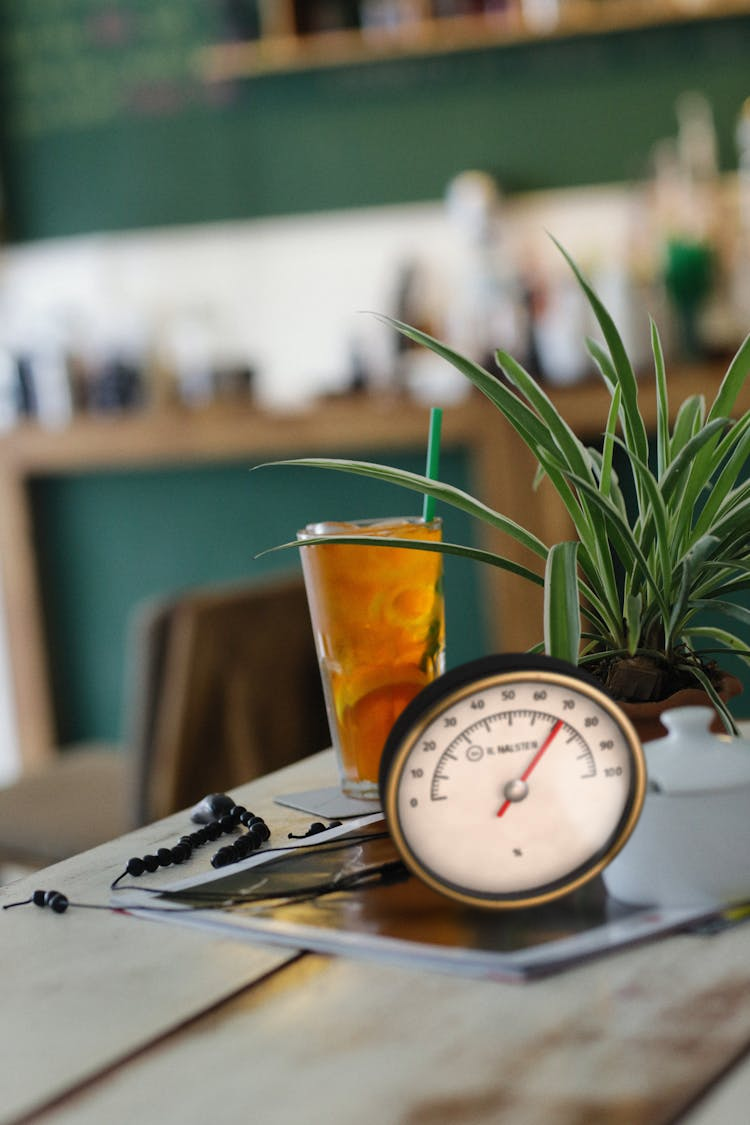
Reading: 70,%
